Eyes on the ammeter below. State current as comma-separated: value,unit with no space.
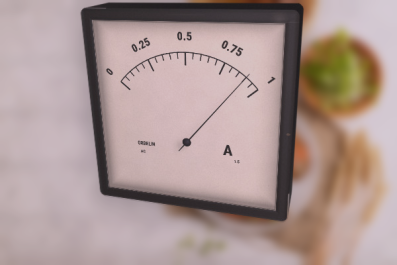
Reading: 0.9,A
